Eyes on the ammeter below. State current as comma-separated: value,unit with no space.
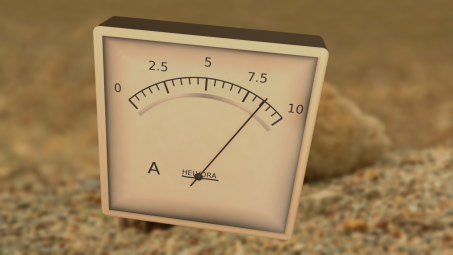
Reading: 8.5,A
